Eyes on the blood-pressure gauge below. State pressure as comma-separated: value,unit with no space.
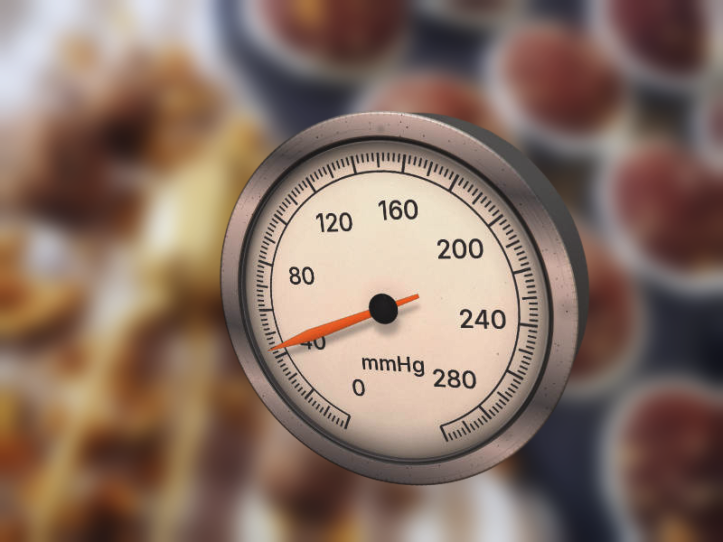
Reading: 44,mmHg
